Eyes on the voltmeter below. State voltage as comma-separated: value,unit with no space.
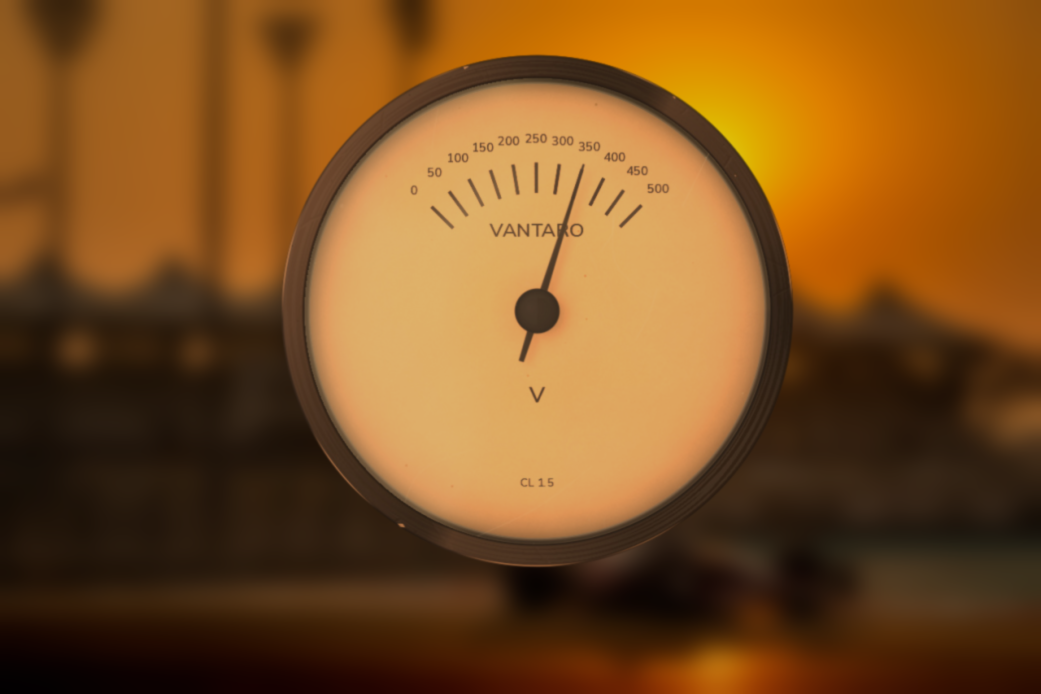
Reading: 350,V
